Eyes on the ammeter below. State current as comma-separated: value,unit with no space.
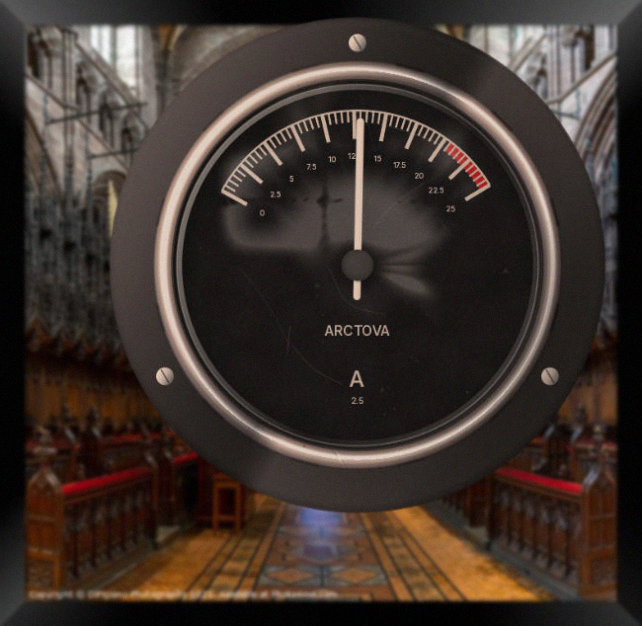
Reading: 13,A
